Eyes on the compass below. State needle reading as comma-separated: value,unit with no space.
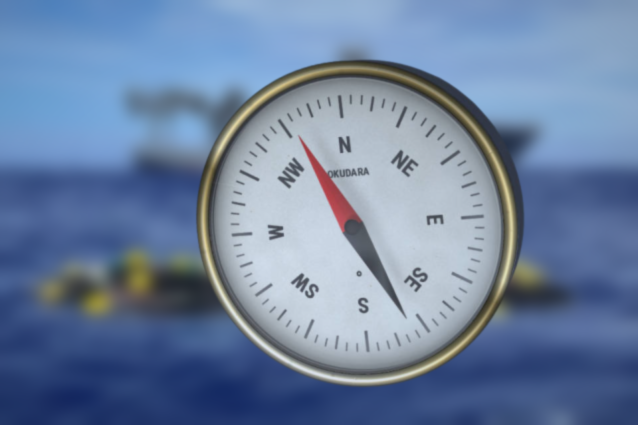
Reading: 335,°
